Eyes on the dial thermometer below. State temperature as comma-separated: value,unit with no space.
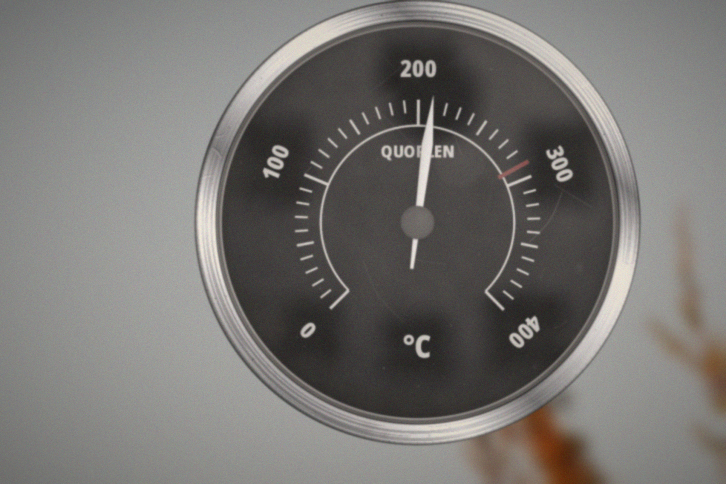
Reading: 210,°C
